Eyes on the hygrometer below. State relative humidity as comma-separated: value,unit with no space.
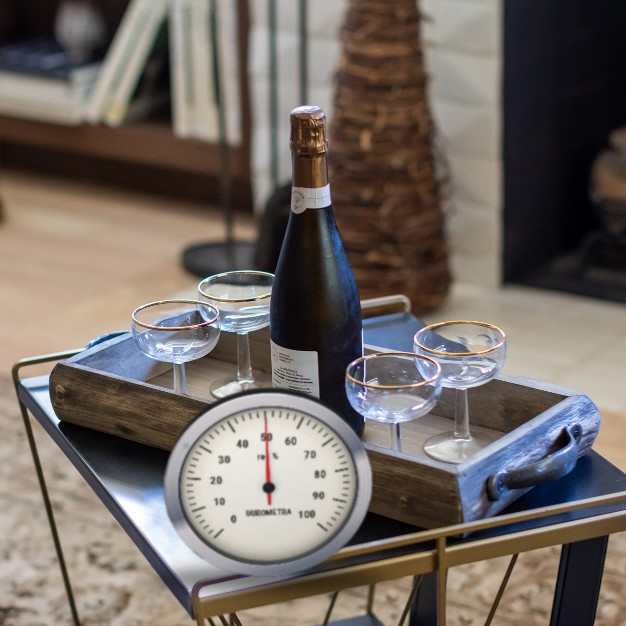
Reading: 50,%
